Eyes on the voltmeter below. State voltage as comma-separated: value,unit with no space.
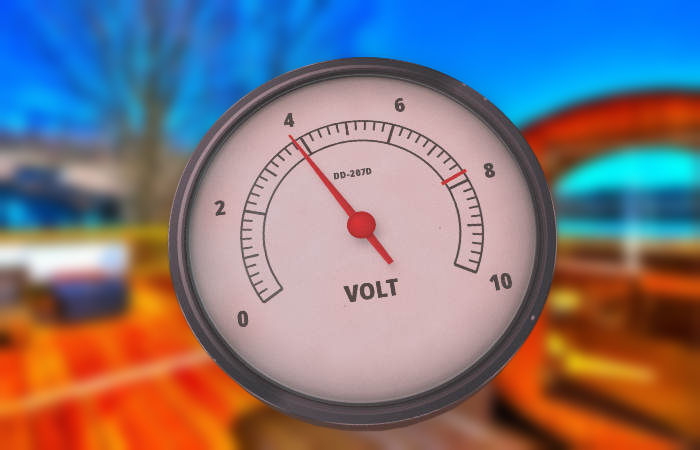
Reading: 3.8,V
